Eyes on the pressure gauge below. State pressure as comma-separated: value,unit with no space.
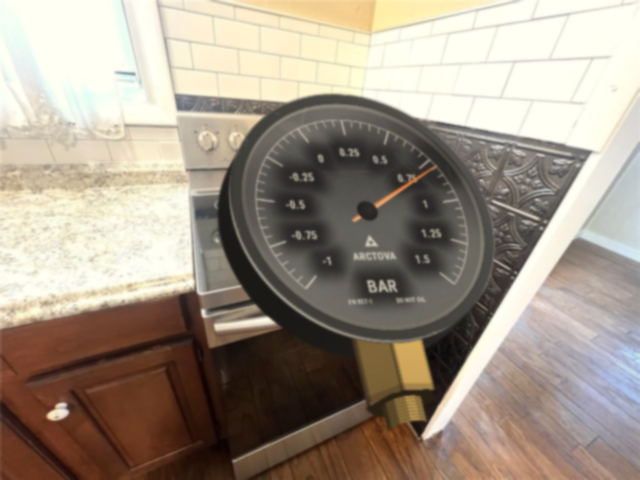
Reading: 0.8,bar
